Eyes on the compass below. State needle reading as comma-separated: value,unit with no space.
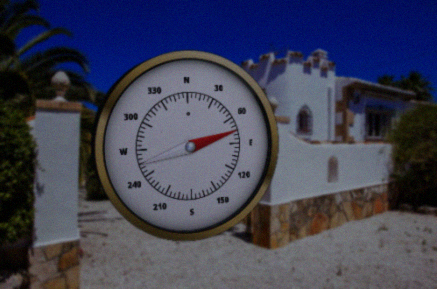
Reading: 75,°
